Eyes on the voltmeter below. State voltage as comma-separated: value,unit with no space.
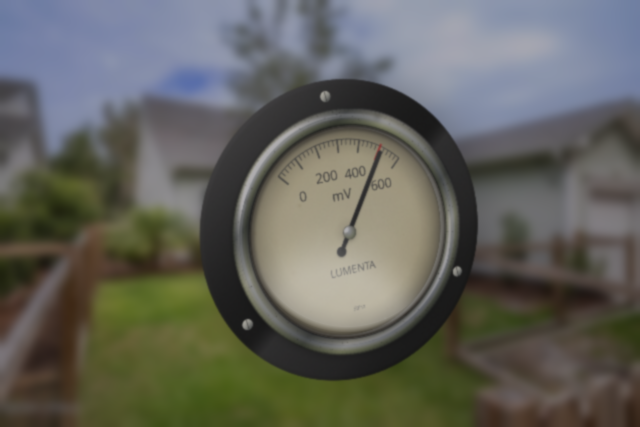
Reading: 500,mV
